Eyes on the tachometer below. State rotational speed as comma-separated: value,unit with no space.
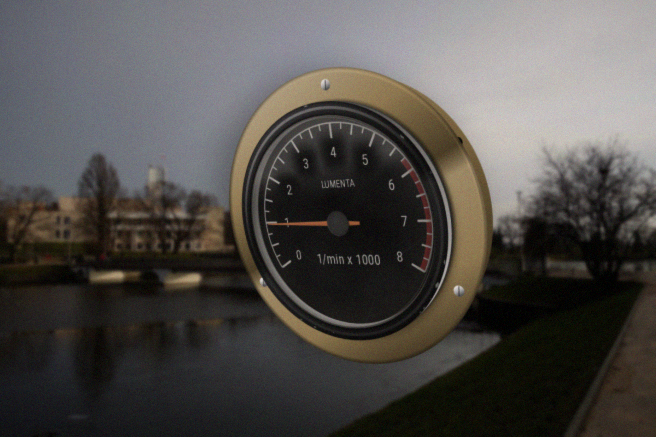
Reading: 1000,rpm
